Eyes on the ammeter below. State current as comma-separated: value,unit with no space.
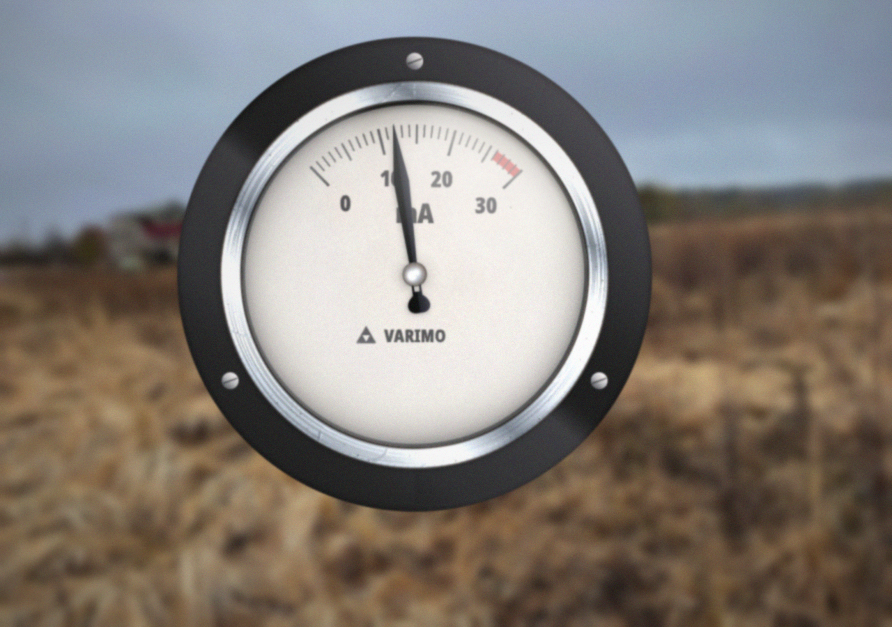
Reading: 12,mA
